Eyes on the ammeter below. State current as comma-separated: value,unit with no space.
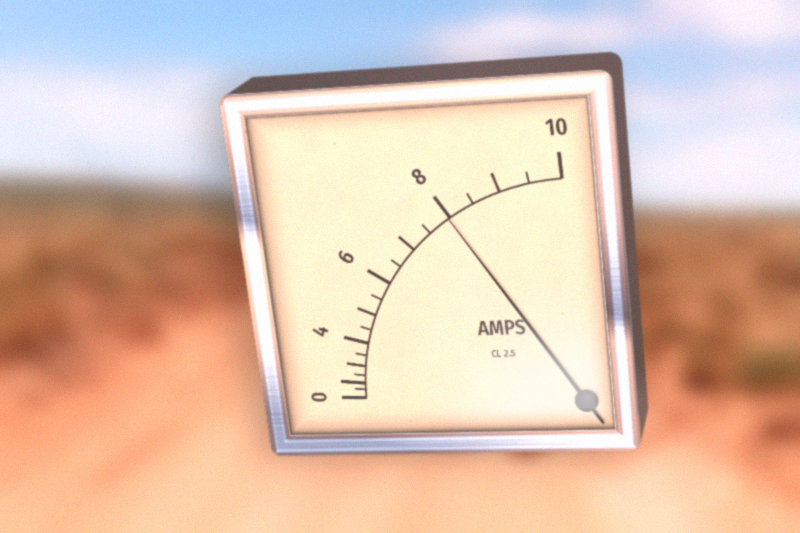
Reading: 8,A
